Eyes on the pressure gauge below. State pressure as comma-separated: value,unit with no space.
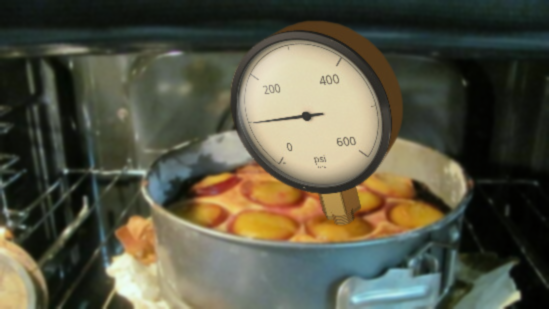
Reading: 100,psi
